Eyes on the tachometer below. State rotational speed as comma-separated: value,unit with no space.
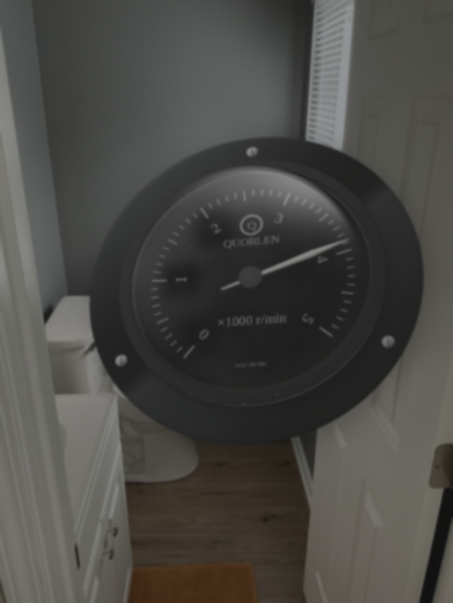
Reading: 3900,rpm
